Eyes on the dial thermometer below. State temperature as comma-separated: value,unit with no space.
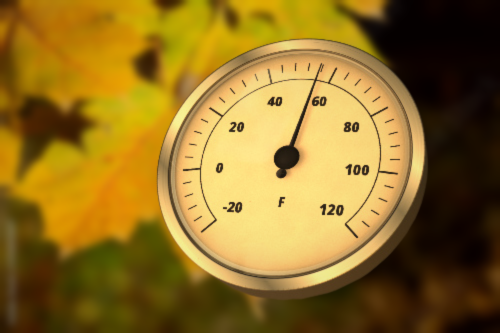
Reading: 56,°F
